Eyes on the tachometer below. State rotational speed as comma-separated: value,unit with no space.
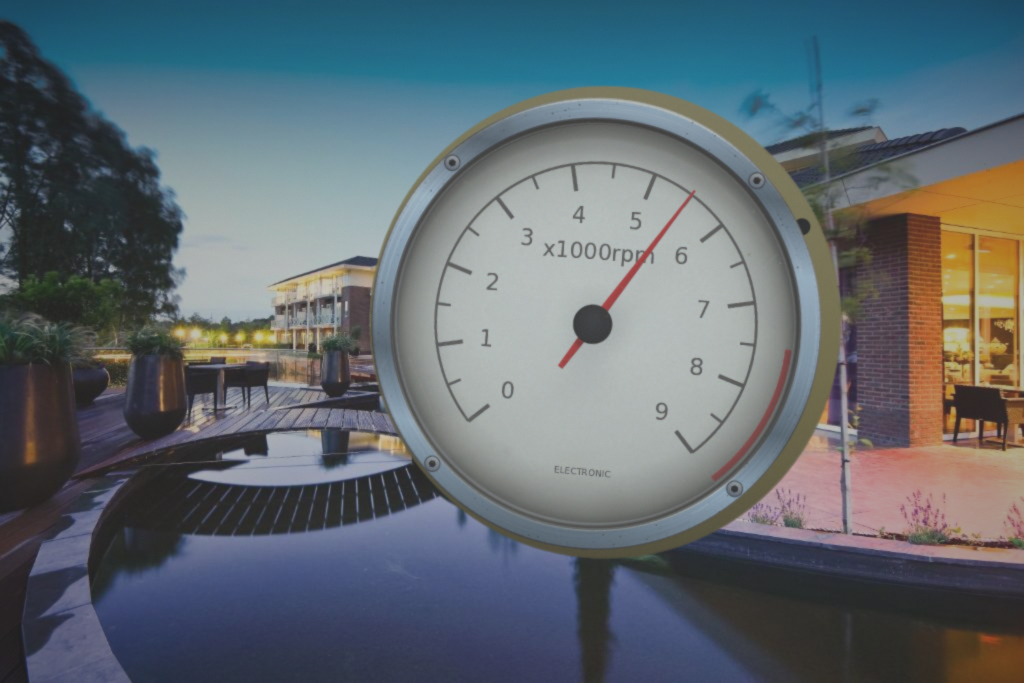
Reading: 5500,rpm
